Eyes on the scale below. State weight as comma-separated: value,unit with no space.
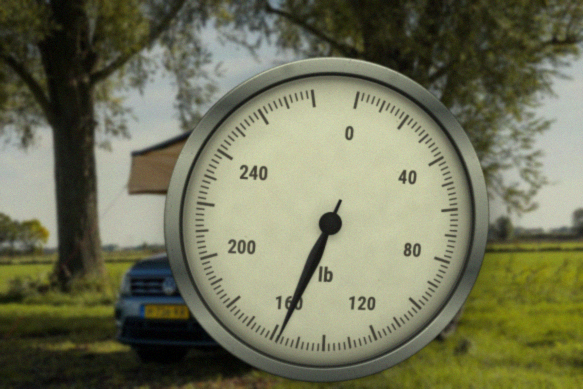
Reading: 158,lb
